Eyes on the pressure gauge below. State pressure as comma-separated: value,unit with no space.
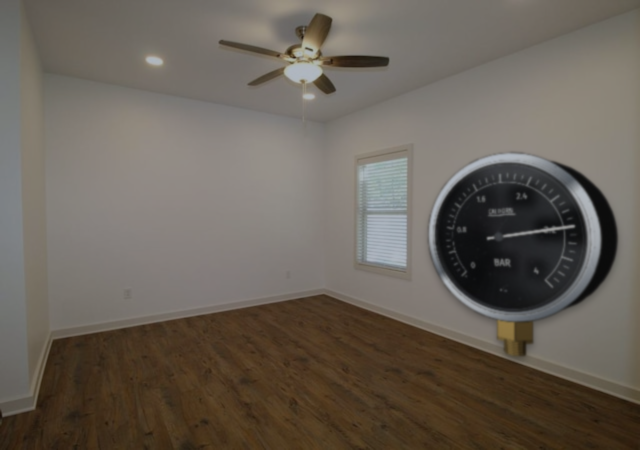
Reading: 3.2,bar
